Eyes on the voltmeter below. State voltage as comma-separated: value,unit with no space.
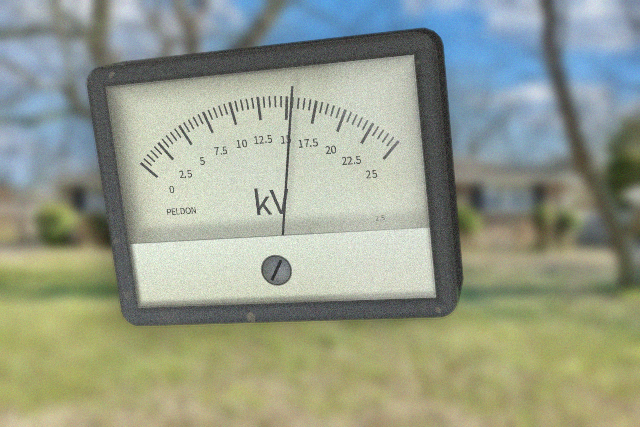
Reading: 15.5,kV
